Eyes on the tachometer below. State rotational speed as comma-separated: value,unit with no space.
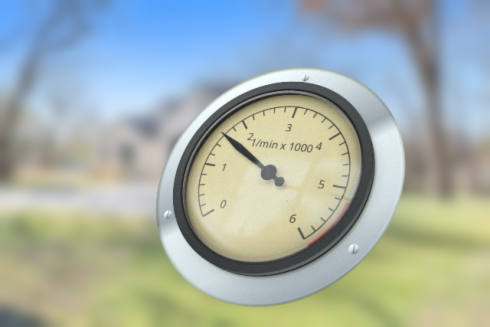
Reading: 1600,rpm
